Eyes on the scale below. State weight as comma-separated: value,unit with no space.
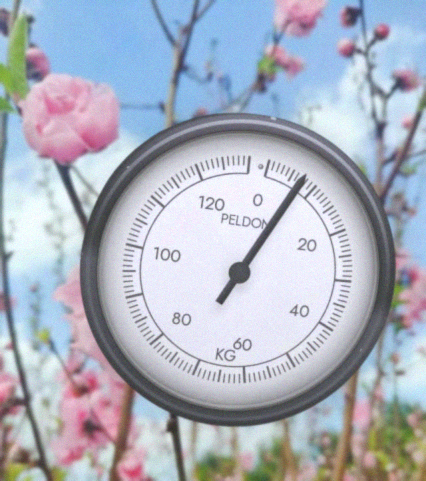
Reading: 7,kg
